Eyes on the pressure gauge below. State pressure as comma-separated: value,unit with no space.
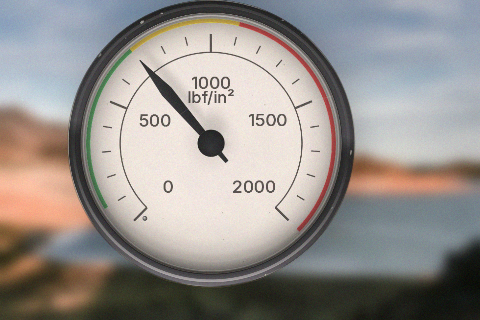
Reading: 700,psi
